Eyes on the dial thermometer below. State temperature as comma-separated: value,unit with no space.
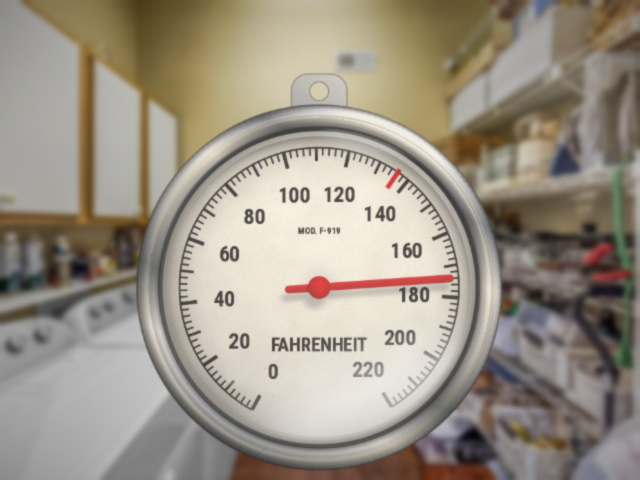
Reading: 174,°F
